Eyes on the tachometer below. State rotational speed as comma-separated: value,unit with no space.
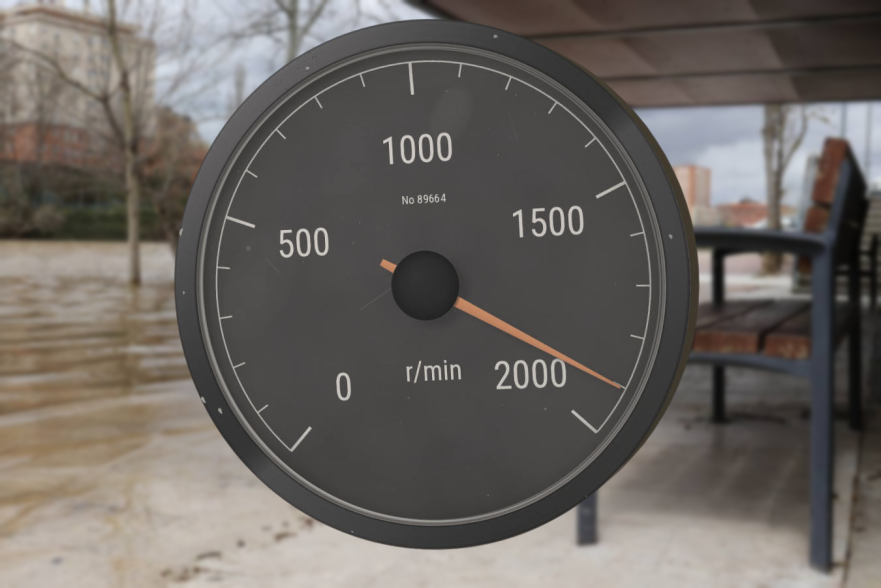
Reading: 1900,rpm
